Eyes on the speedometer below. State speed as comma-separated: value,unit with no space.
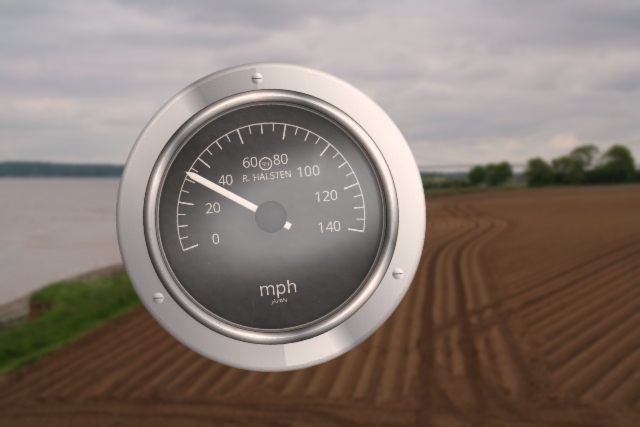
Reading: 32.5,mph
